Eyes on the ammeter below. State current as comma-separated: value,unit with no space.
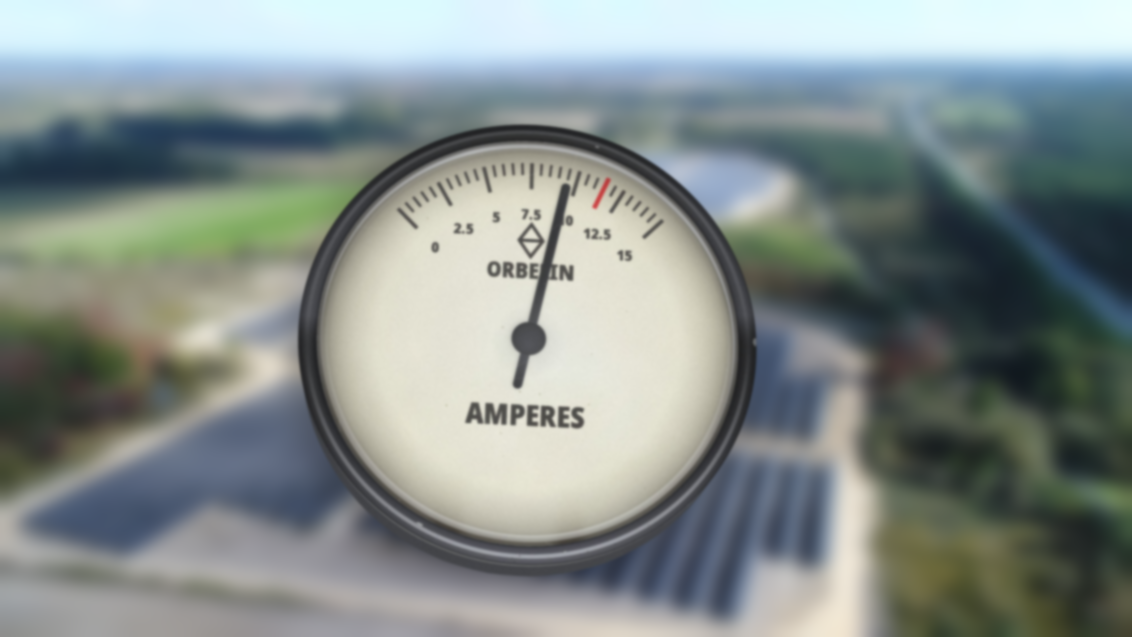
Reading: 9.5,A
